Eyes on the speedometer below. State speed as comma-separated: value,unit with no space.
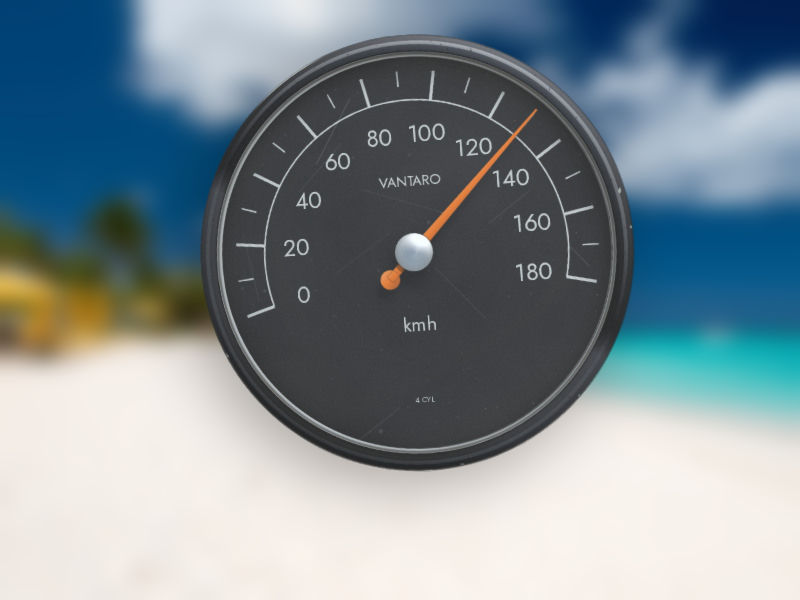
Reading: 130,km/h
